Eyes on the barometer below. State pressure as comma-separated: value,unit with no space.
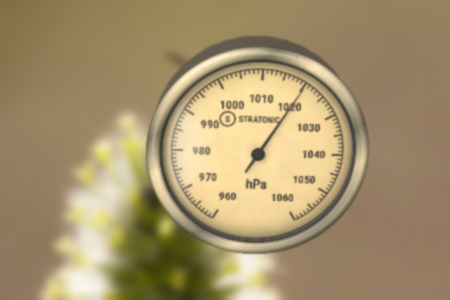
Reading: 1020,hPa
